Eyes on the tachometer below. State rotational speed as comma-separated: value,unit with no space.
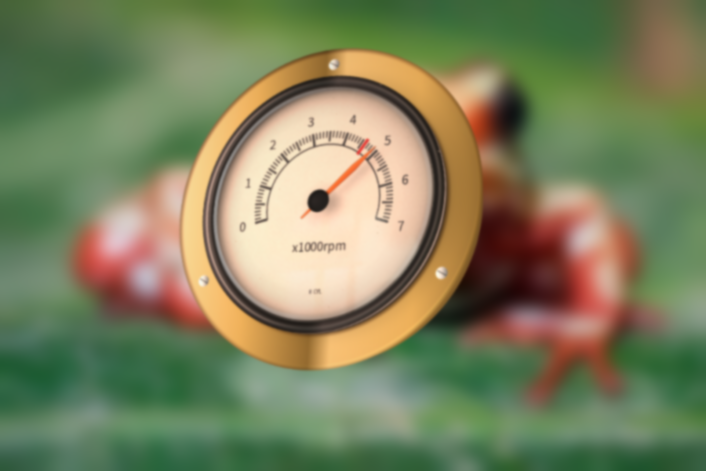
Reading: 5000,rpm
